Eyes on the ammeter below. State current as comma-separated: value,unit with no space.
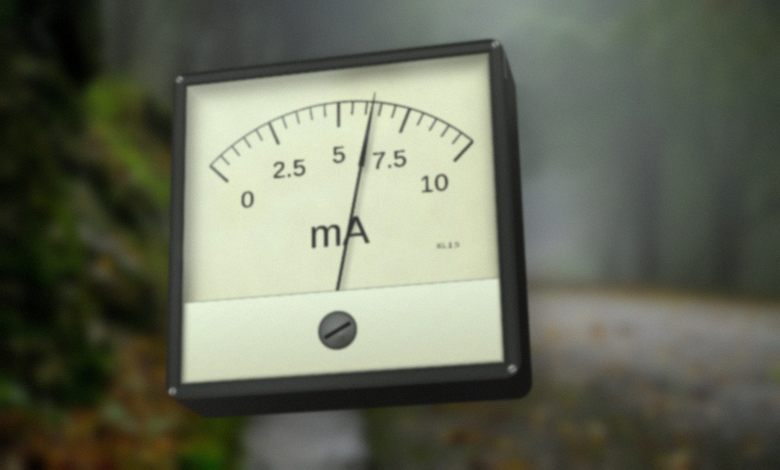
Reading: 6.25,mA
